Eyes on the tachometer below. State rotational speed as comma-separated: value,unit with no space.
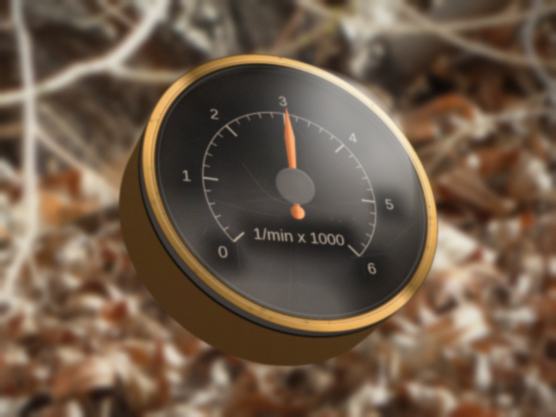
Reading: 3000,rpm
